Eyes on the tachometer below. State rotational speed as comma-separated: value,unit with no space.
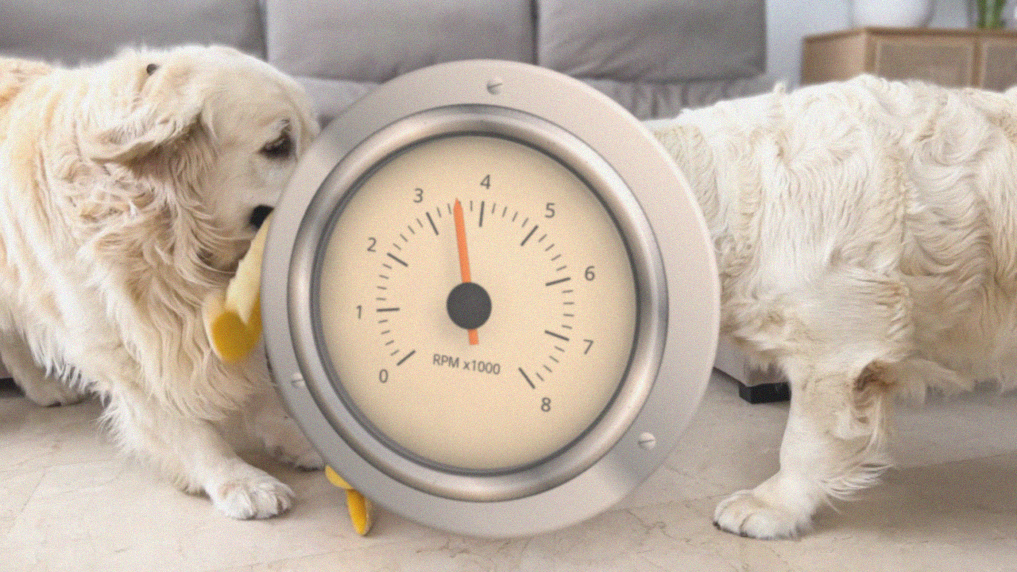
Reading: 3600,rpm
